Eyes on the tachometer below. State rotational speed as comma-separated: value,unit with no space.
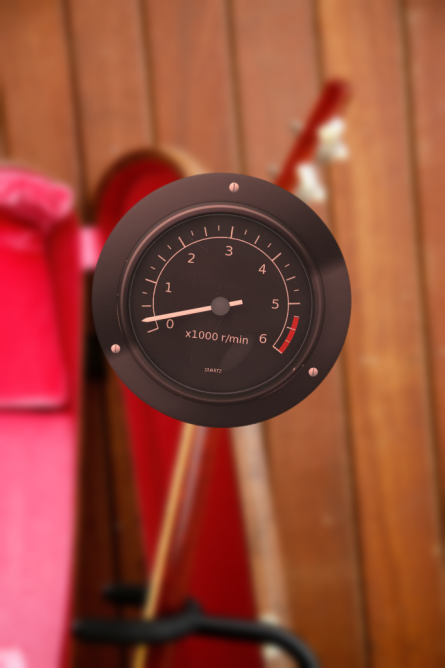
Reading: 250,rpm
